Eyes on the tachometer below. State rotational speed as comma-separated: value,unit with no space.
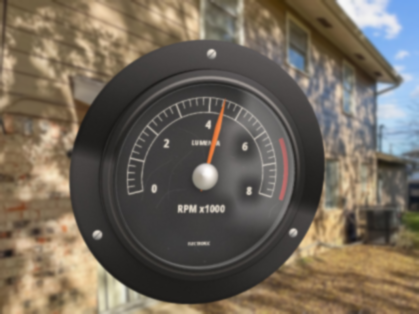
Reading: 4400,rpm
